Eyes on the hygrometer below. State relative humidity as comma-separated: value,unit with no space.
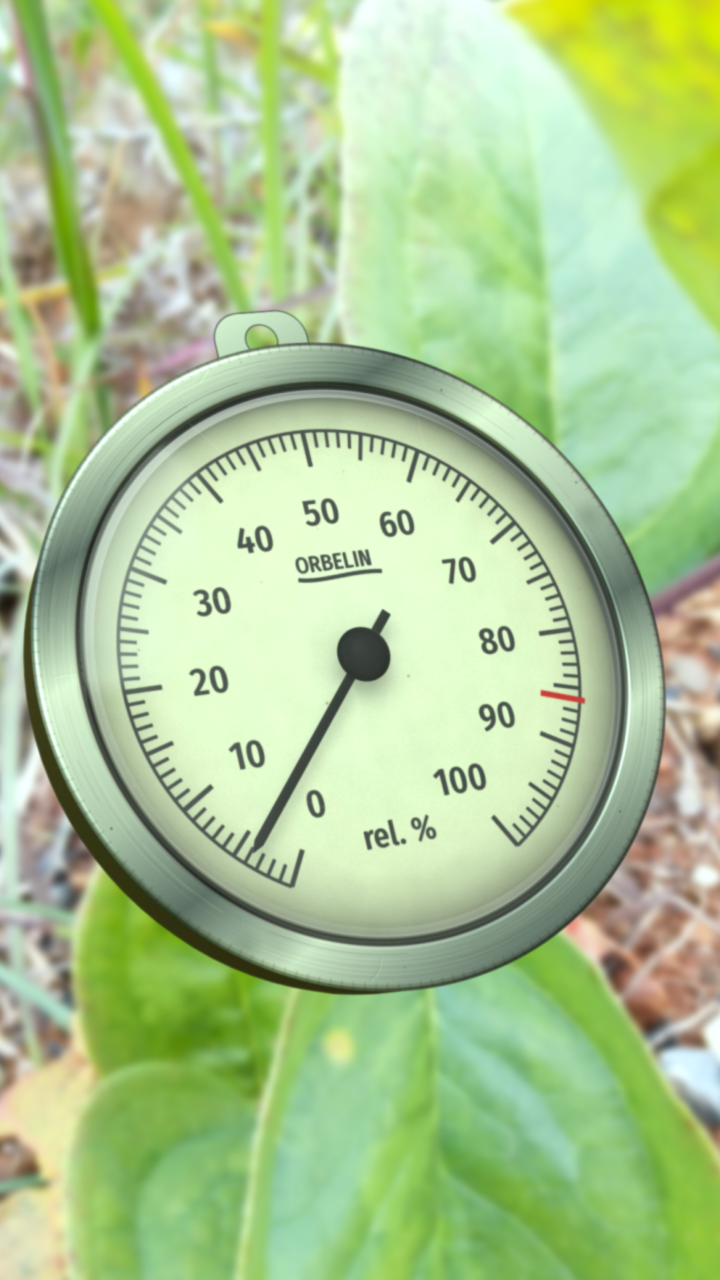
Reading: 4,%
